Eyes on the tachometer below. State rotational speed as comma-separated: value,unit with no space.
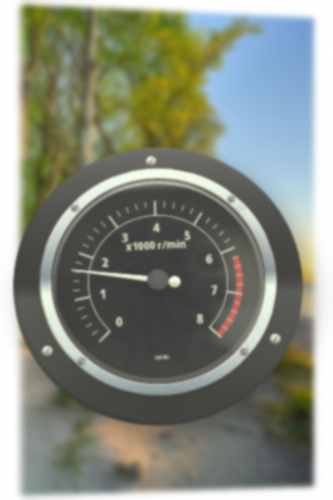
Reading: 1600,rpm
